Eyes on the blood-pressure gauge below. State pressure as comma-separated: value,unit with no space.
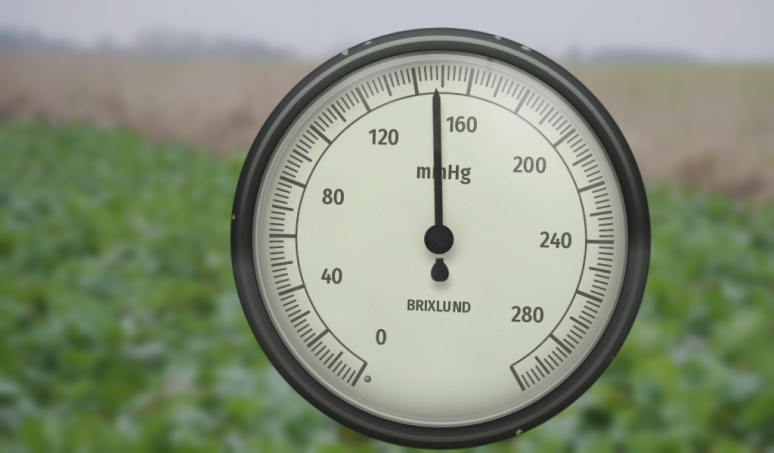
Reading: 148,mmHg
